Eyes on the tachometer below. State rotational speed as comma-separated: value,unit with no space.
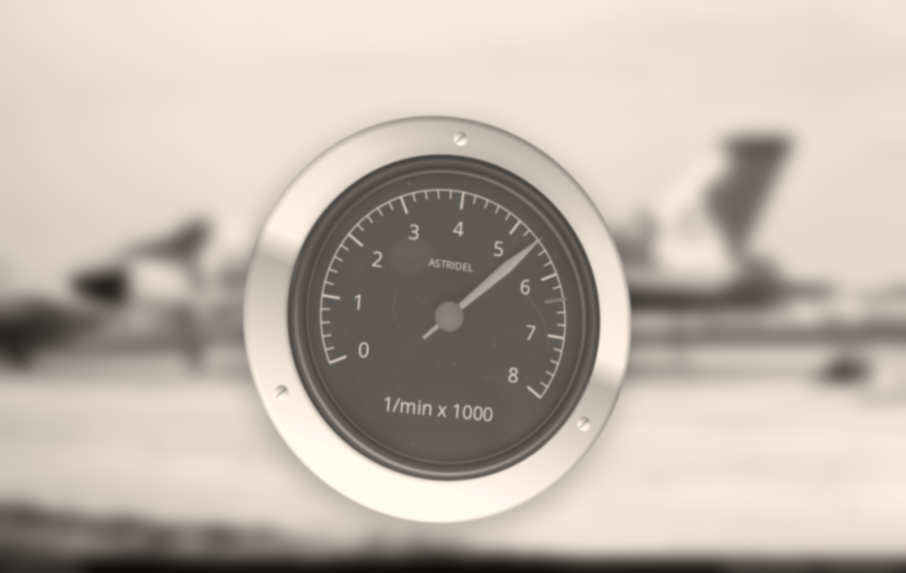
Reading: 5400,rpm
